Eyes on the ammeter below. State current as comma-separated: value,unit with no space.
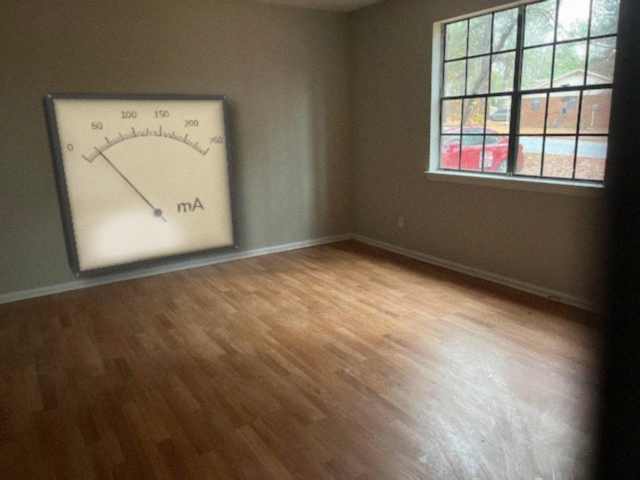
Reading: 25,mA
